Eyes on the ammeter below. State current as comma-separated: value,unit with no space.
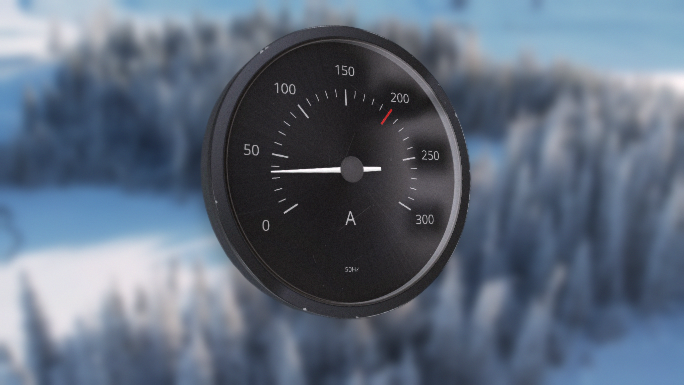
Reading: 35,A
